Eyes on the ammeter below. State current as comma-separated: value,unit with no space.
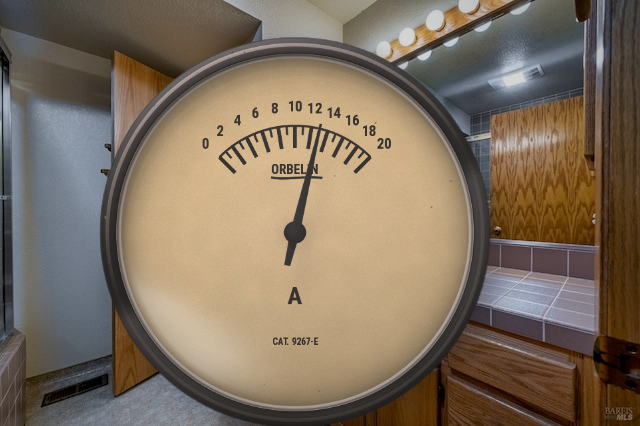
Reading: 13,A
